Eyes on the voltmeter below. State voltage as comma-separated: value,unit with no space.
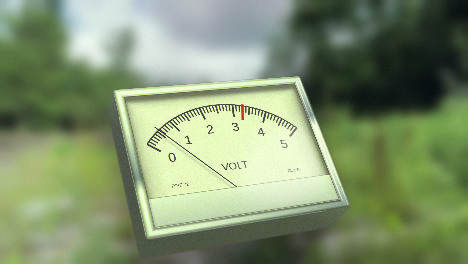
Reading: 0.5,V
